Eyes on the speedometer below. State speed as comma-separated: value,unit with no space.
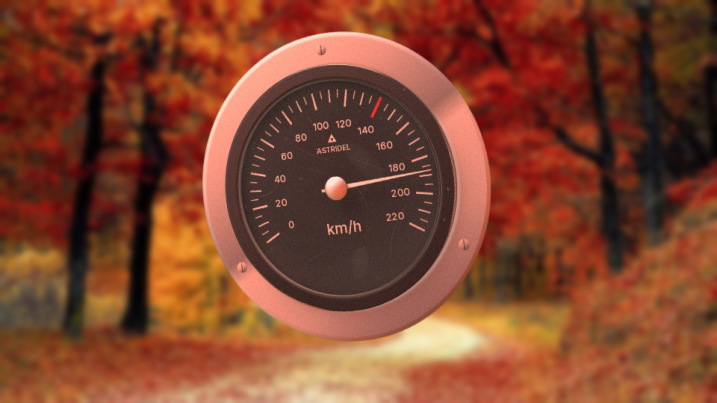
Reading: 187.5,km/h
